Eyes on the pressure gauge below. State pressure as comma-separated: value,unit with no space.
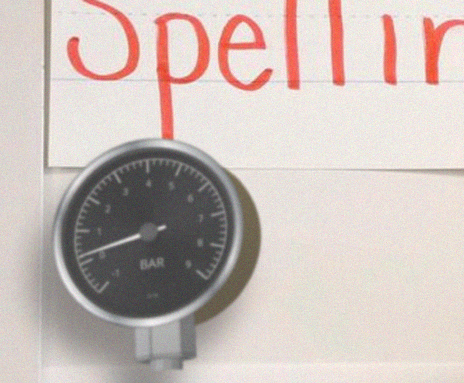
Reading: 0.2,bar
